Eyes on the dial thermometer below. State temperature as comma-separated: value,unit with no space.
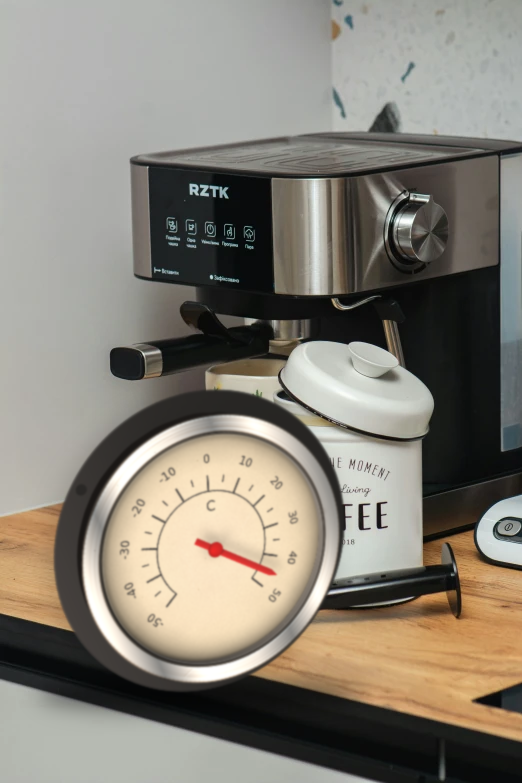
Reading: 45,°C
